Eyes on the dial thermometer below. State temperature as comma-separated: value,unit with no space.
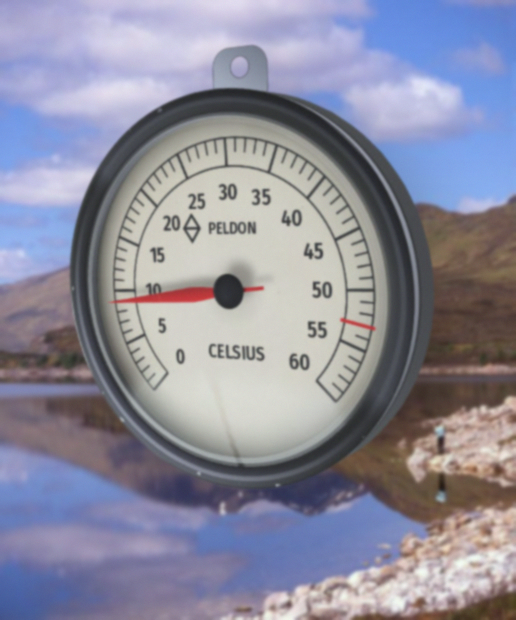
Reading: 9,°C
